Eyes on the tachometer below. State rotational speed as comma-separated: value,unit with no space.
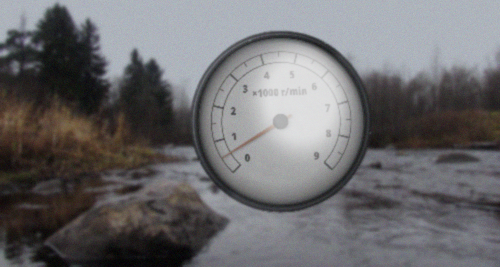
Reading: 500,rpm
